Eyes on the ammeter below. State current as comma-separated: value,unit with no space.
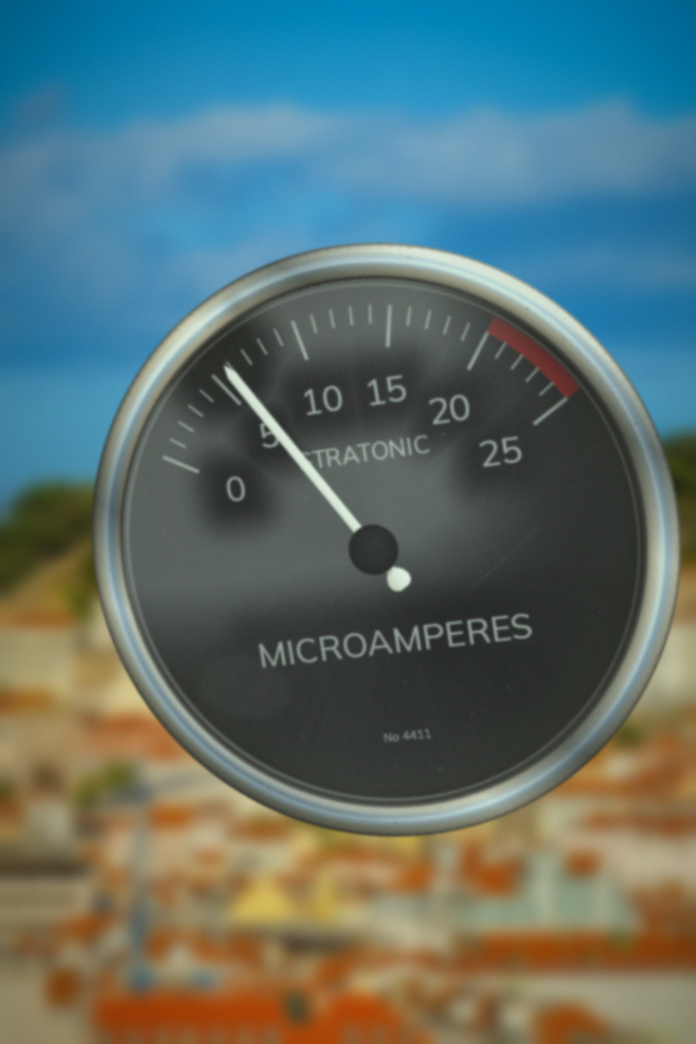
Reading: 6,µA
